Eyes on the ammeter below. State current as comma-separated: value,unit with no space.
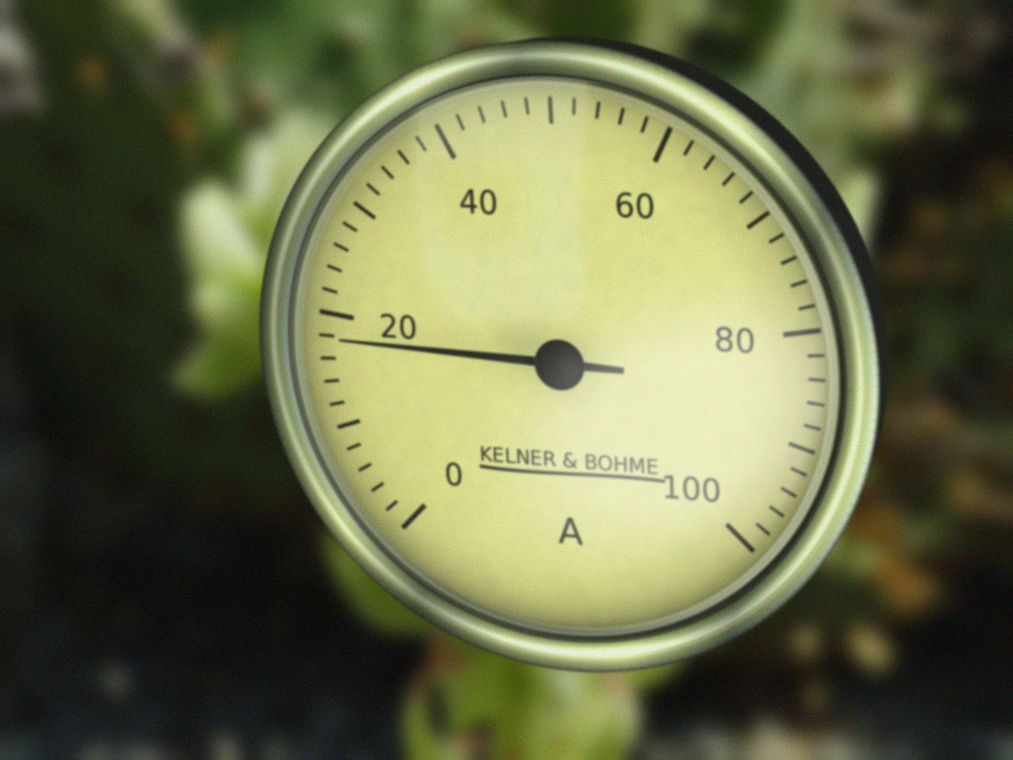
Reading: 18,A
